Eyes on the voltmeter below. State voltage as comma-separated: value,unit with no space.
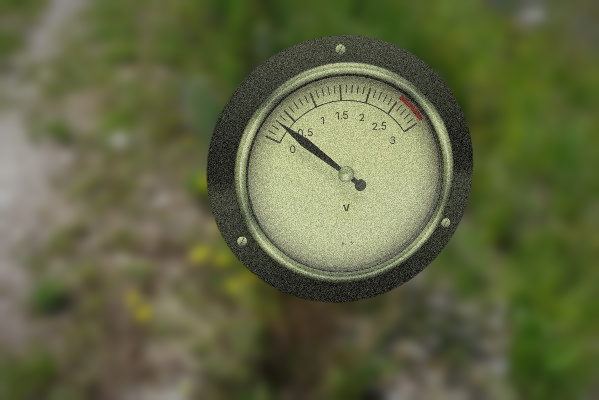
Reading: 0.3,V
